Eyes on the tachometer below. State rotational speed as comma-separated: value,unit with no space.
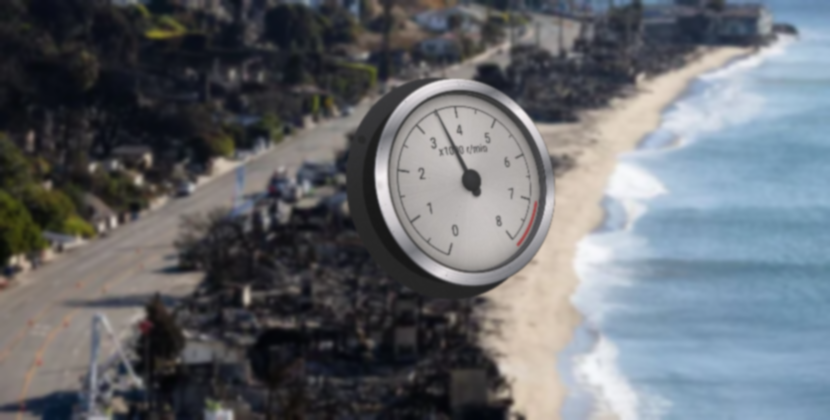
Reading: 3500,rpm
